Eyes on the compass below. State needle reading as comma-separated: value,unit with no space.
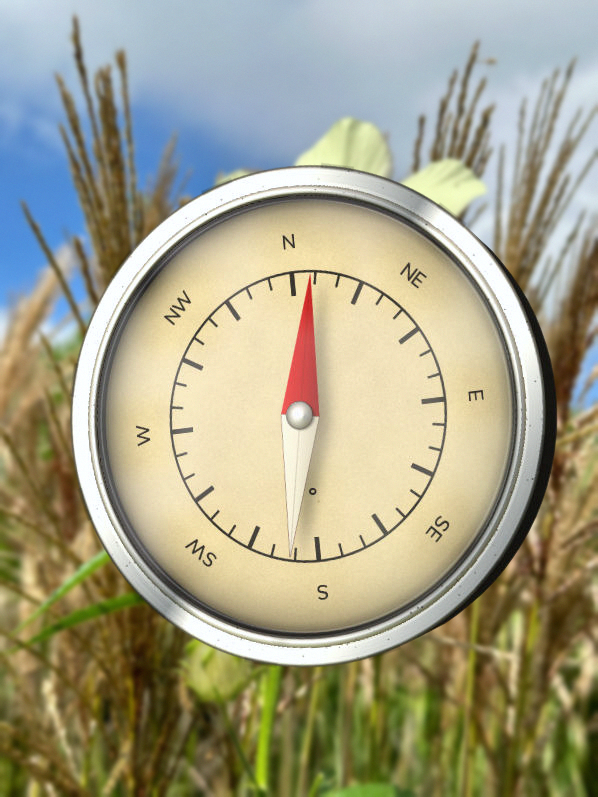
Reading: 10,°
